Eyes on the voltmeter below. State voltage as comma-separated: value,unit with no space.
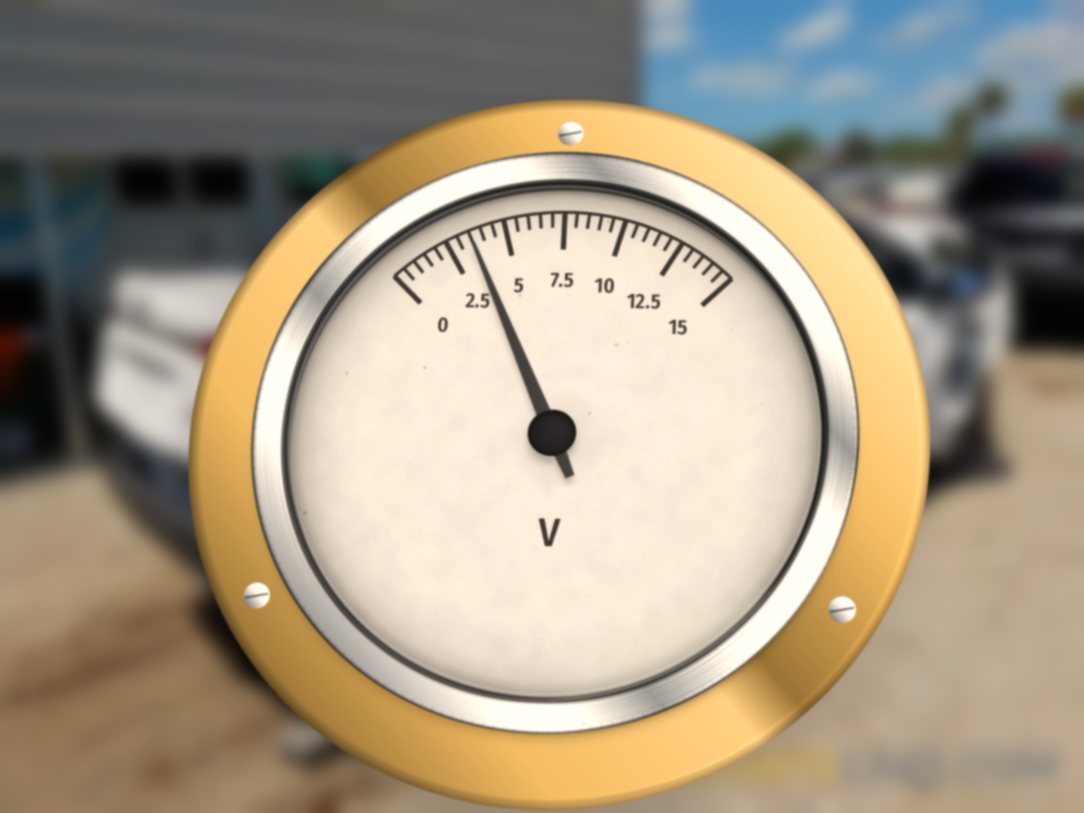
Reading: 3.5,V
